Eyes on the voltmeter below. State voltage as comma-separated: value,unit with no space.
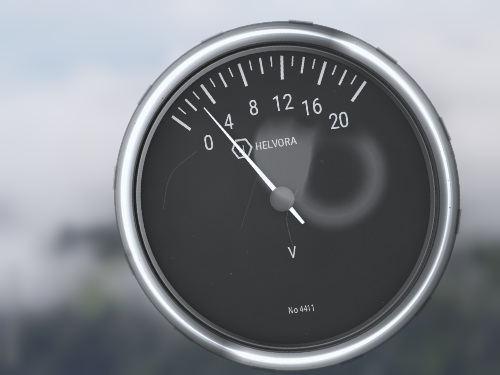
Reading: 3,V
